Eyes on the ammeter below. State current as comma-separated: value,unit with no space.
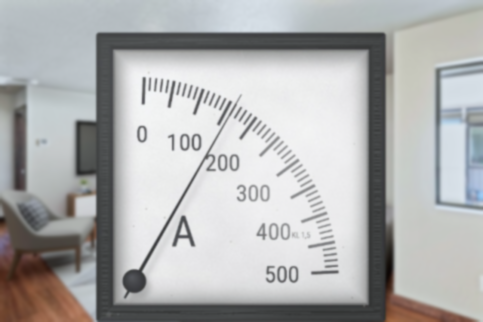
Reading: 160,A
